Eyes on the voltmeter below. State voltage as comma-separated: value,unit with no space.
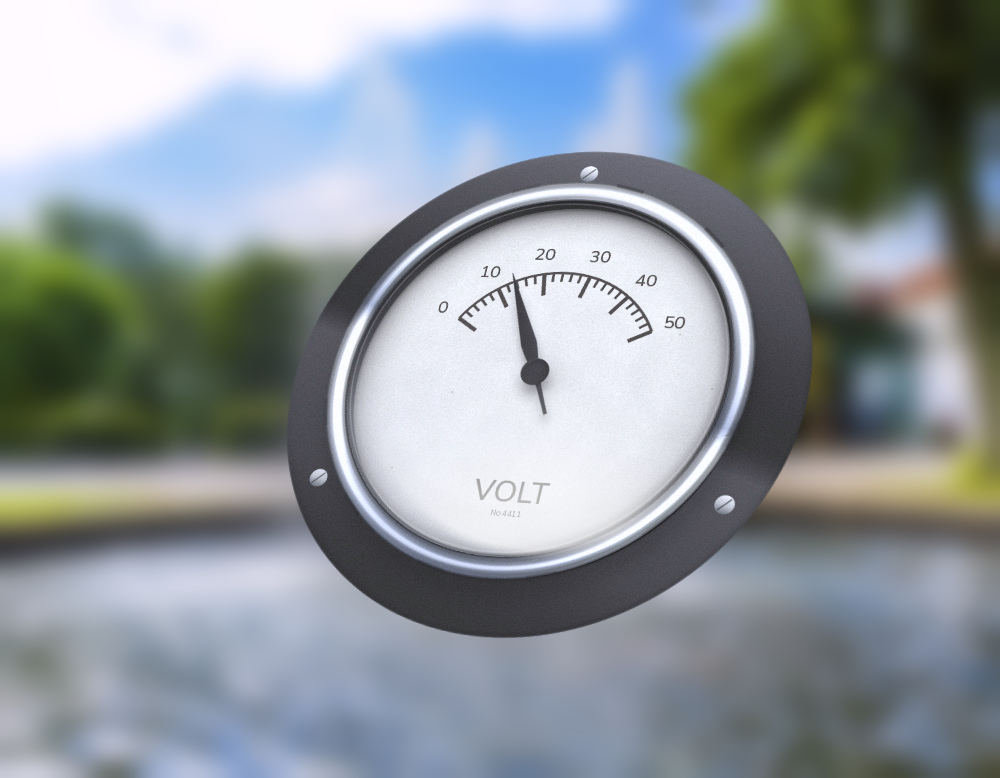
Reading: 14,V
